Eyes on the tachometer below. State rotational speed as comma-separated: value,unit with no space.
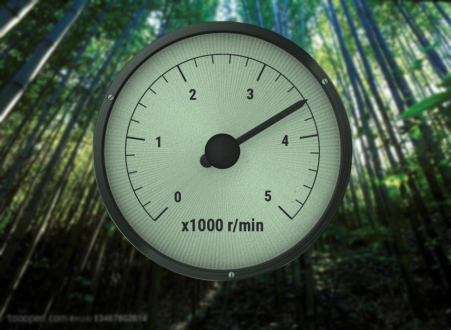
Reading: 3600,rpm
